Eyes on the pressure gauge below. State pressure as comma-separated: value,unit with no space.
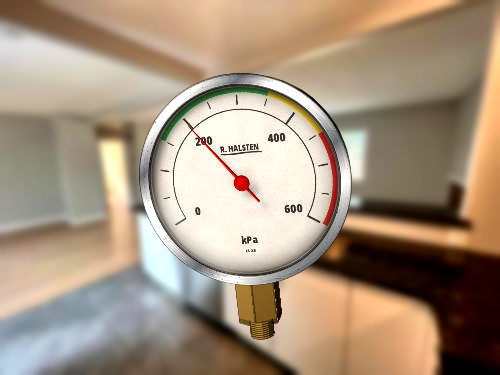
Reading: 200,kPa
